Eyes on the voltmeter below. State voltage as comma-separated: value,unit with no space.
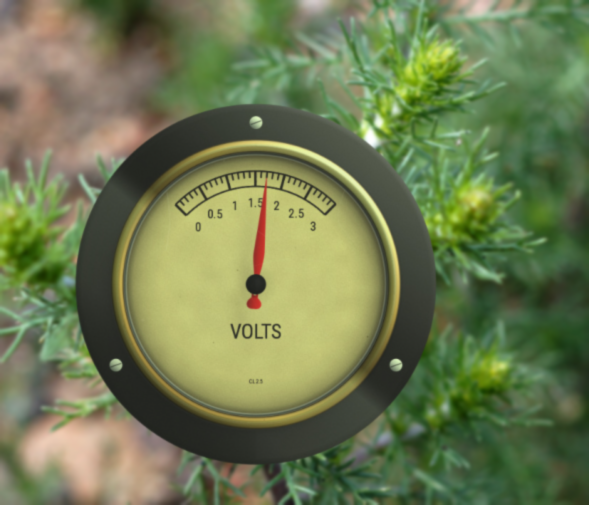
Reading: 1.7,V
